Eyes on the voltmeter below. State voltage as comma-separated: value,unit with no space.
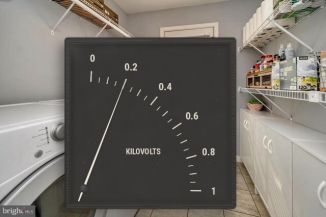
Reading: 0.2,kV
